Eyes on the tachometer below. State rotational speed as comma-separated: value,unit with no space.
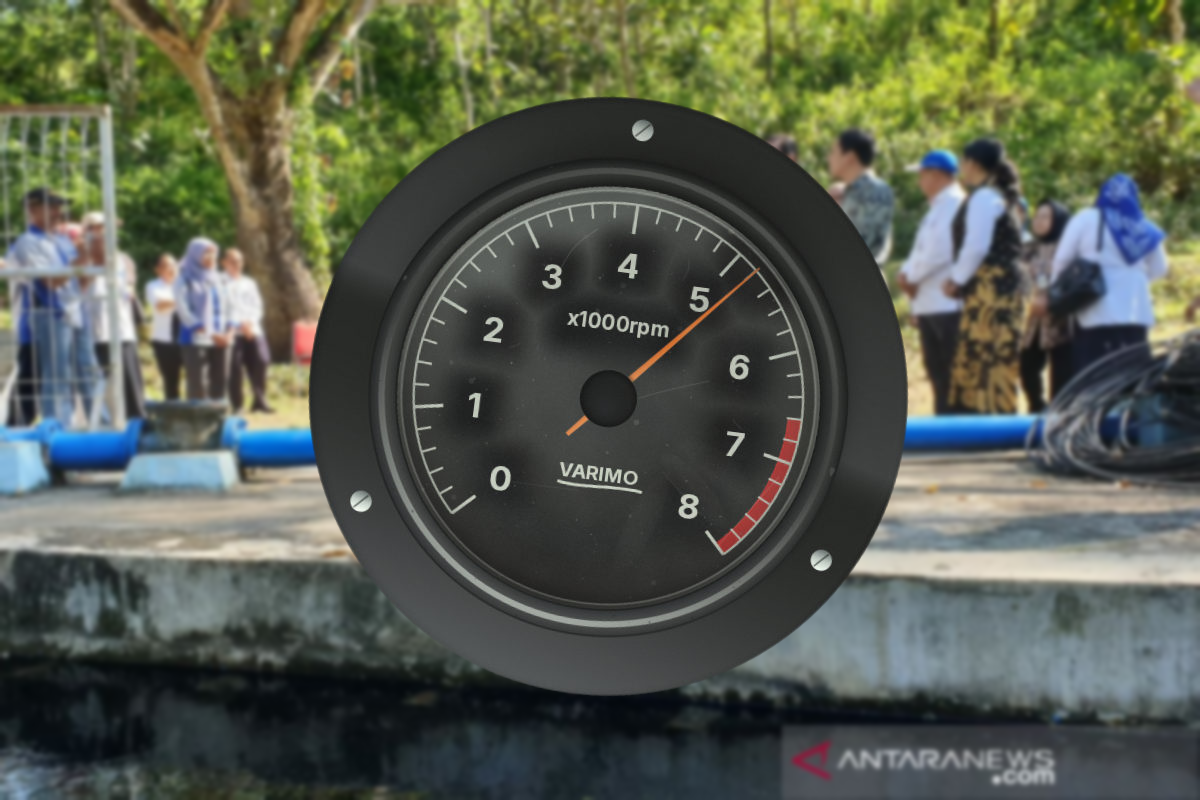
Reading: 5200,rpm
